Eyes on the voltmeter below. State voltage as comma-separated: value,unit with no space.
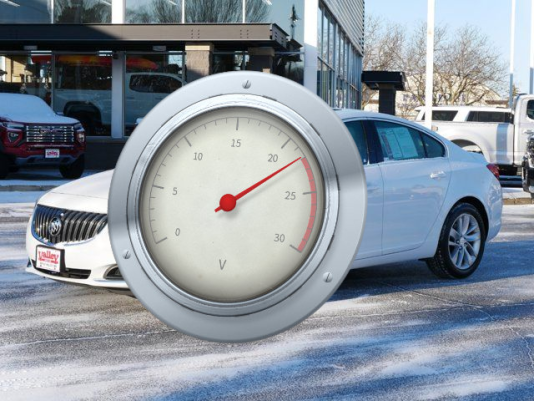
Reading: 22,V
